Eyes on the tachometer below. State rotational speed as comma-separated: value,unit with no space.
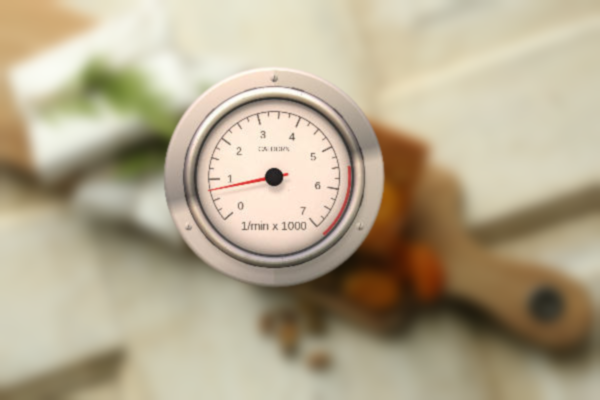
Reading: 750,rpm
